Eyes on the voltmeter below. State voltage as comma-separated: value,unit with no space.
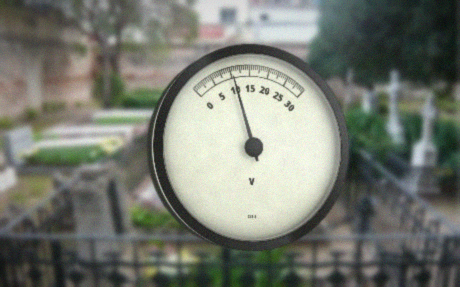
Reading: 10,V
